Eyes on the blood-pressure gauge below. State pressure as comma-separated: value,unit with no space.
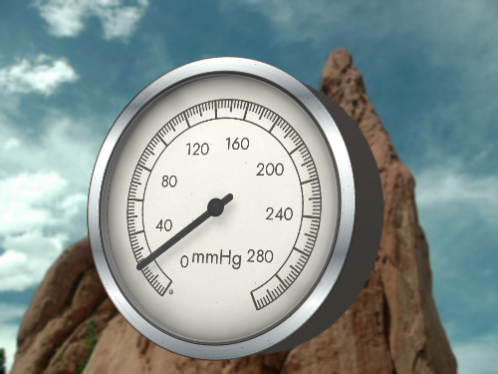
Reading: 20,mmHg
